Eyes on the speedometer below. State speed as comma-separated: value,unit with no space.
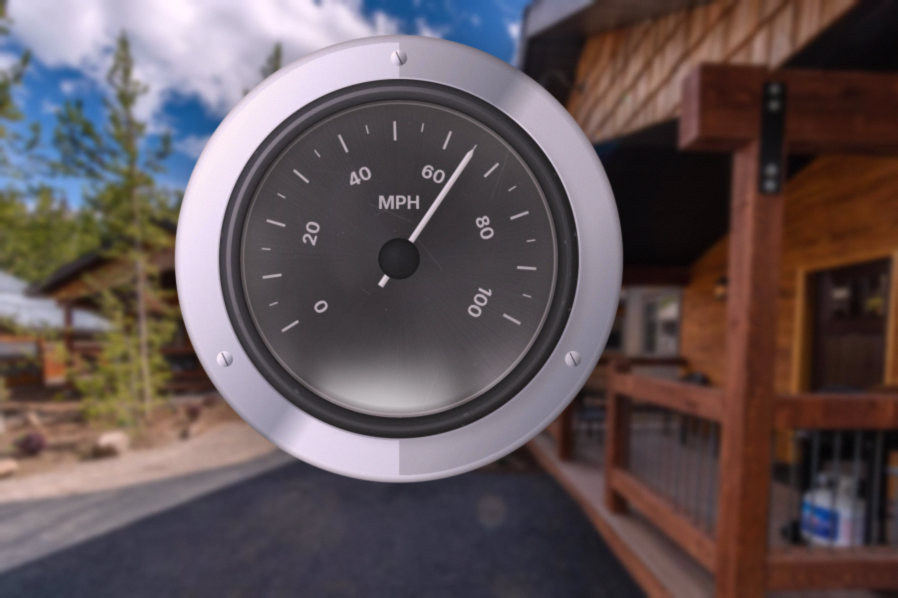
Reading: 65,mph
